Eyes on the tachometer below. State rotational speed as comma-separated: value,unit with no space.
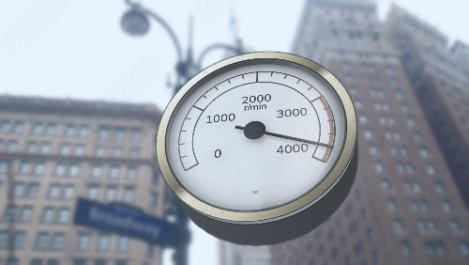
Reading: 3800,rpm
